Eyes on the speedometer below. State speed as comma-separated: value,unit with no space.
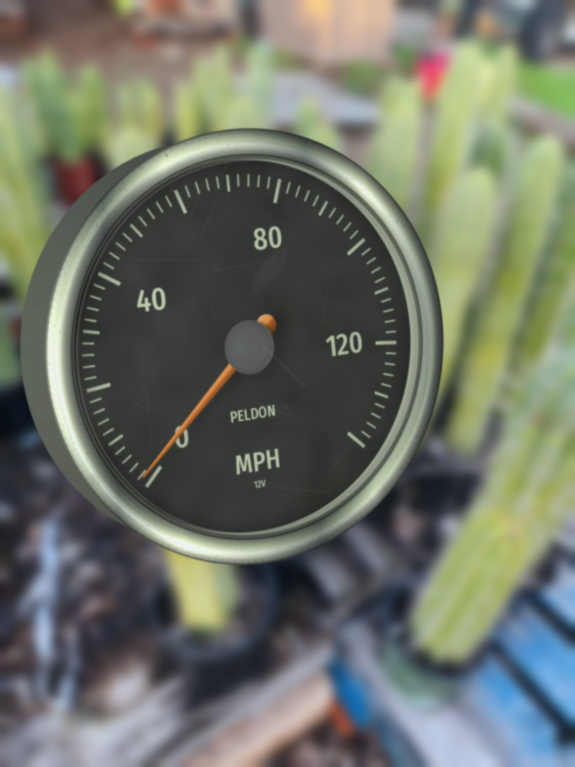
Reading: 2,mph
